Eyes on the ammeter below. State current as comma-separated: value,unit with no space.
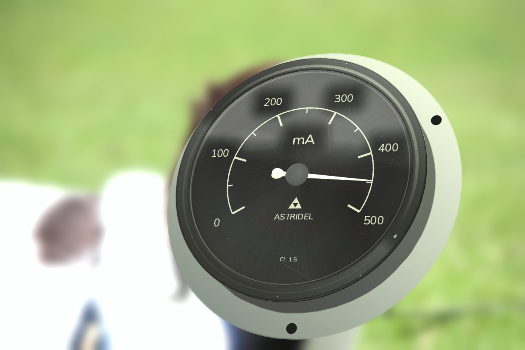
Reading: 450,mA
